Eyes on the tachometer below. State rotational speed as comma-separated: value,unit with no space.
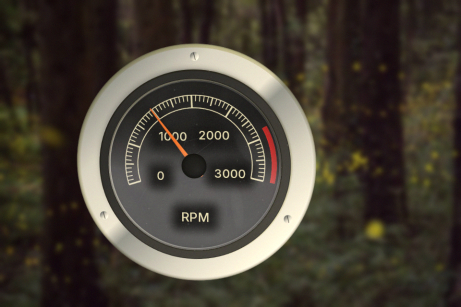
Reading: 1000,rpm
